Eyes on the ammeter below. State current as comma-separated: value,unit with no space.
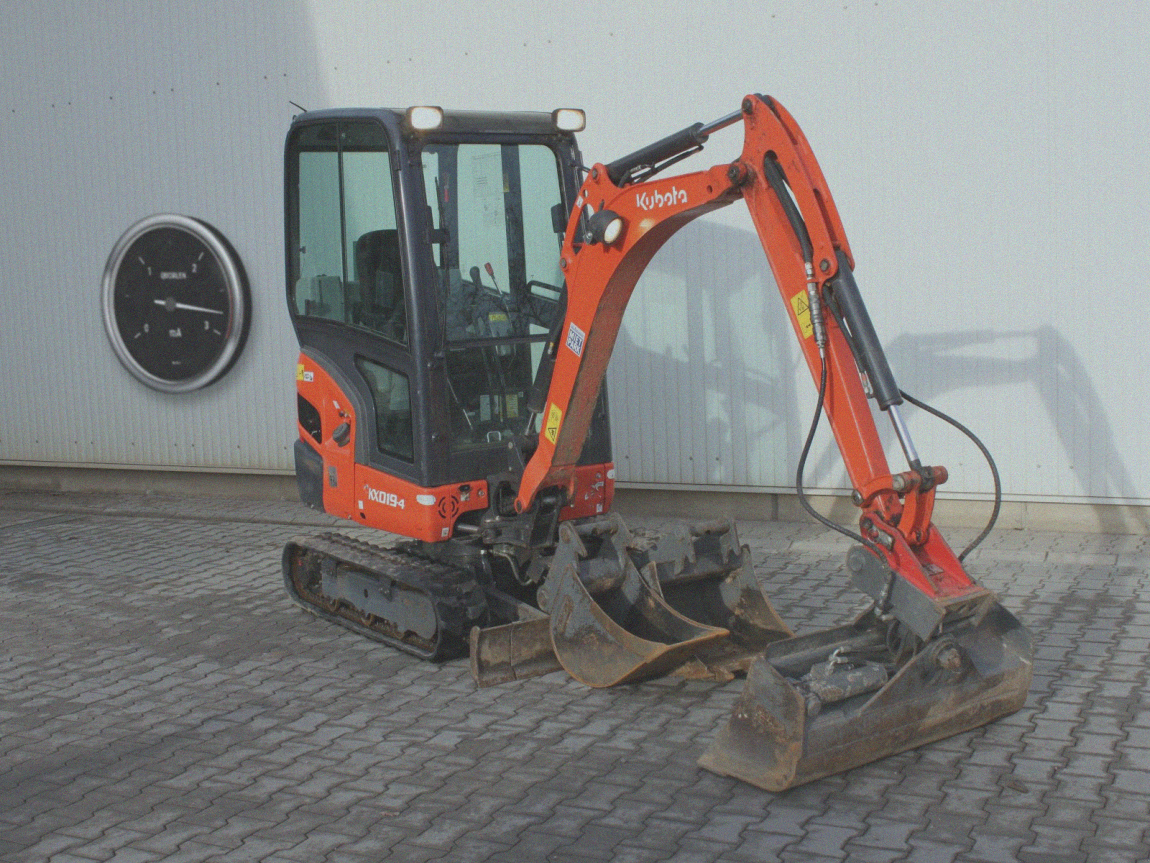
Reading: 2.75,mA
